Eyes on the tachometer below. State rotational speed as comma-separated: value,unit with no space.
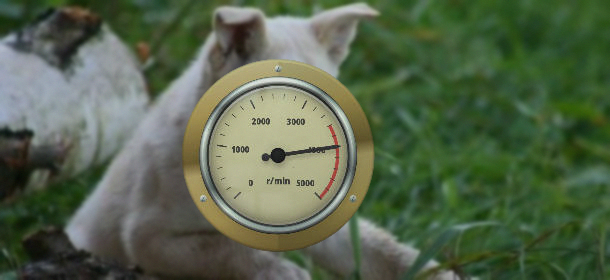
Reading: 4000,rpm
